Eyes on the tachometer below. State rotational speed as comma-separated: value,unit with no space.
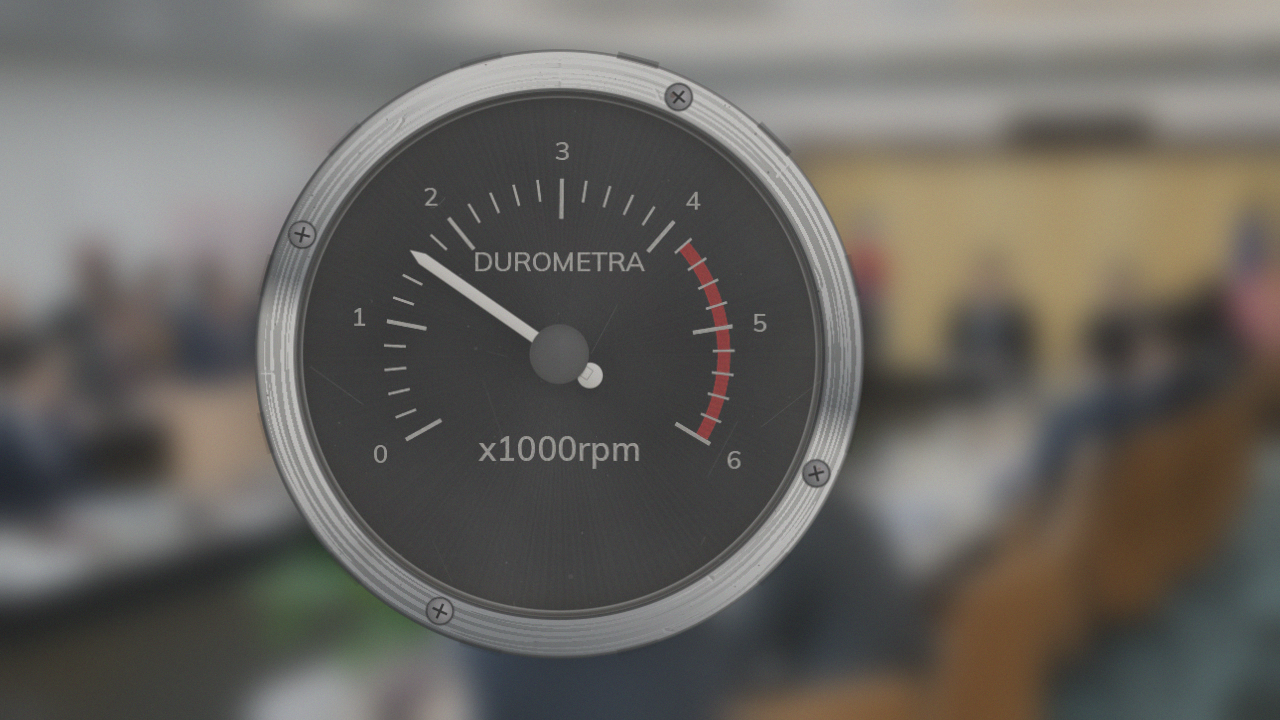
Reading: 1600,rpm
